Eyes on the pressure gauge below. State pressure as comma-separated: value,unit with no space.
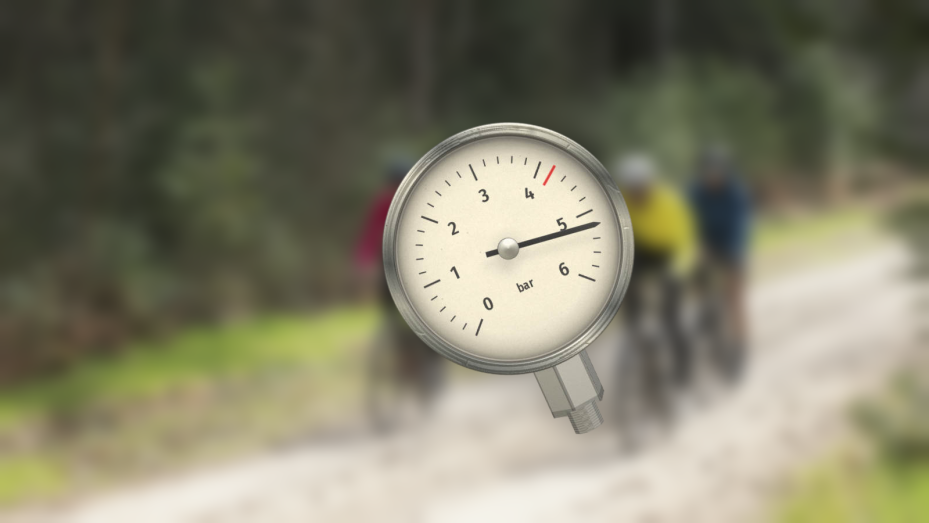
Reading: 5.2,bar
